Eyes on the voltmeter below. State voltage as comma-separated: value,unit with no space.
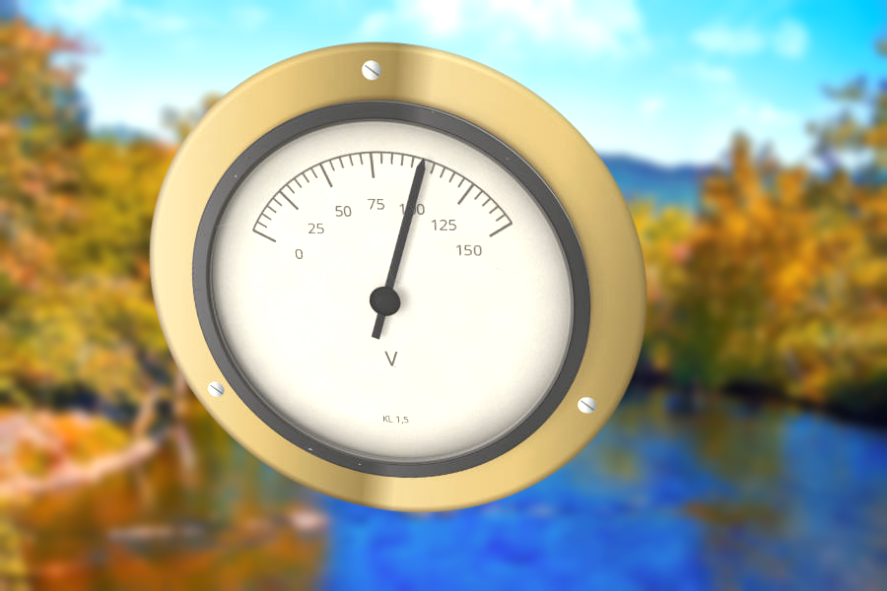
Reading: 100,V
